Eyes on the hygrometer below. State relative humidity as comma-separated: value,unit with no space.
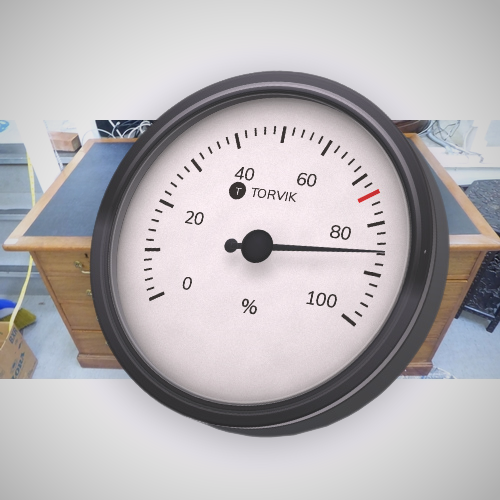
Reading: 86,%
